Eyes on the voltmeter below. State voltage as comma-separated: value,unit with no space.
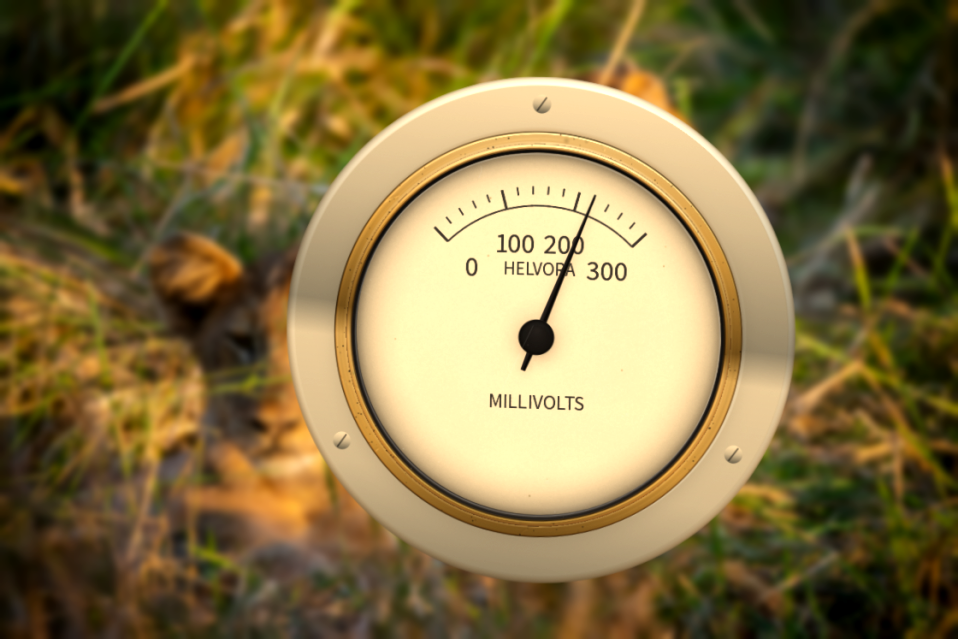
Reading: 220,mV
